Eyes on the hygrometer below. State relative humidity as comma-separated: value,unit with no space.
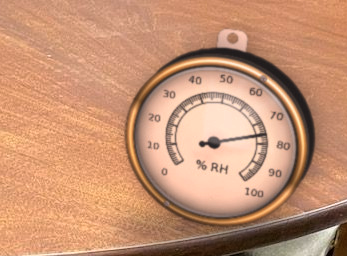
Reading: 75,%
